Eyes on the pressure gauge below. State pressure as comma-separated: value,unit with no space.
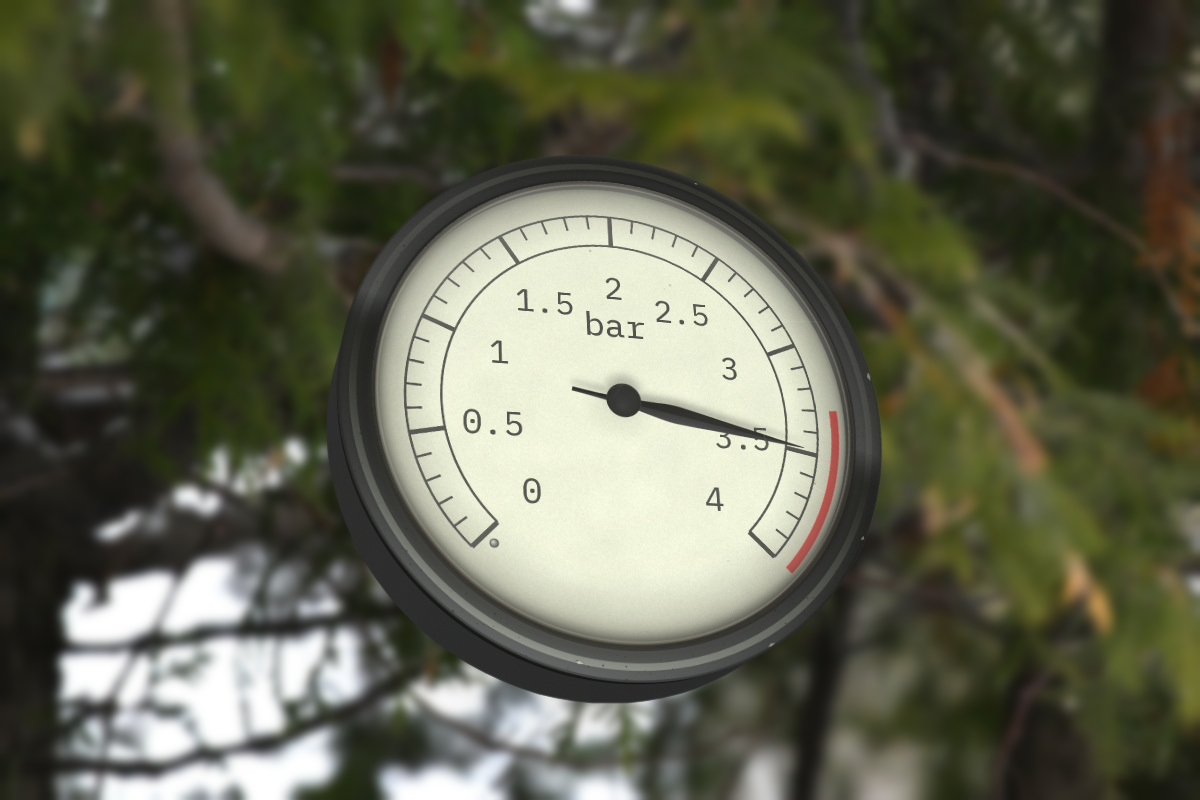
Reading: 3.5,bar
